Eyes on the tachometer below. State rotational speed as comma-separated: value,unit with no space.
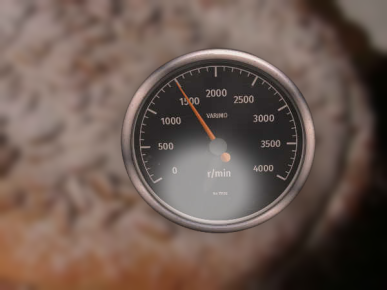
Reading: 1500,rpm
